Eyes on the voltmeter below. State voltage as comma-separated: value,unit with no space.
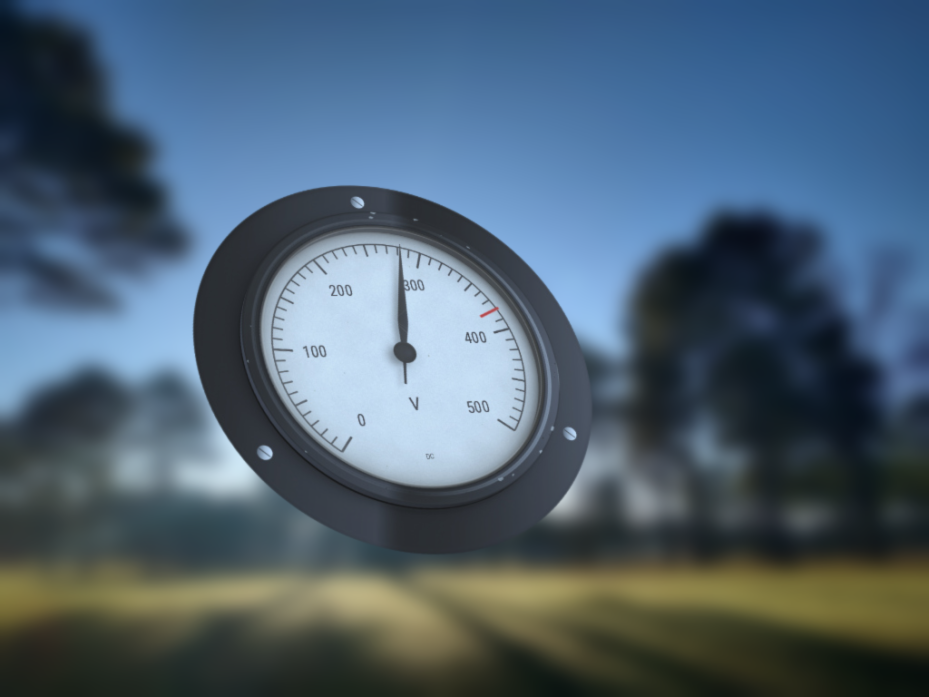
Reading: 280,V
